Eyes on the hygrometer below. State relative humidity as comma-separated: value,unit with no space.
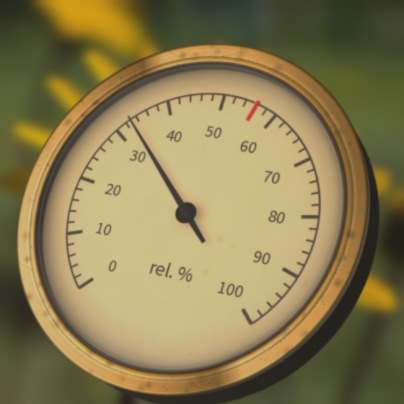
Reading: 33,%
